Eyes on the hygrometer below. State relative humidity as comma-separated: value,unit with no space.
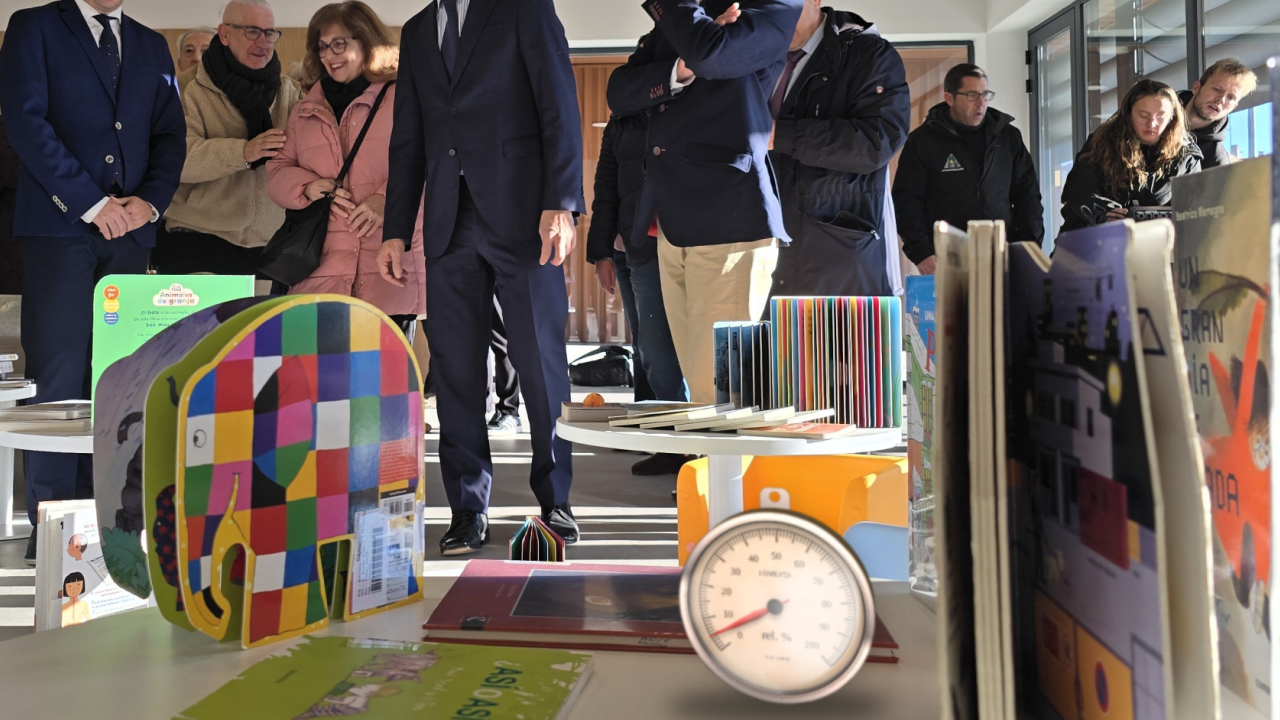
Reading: 5,%
